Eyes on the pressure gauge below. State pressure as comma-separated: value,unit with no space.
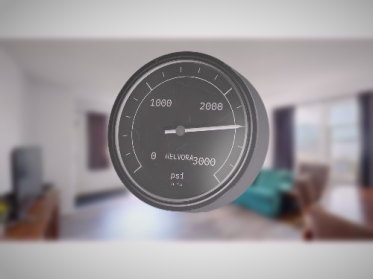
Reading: 2400,psi
